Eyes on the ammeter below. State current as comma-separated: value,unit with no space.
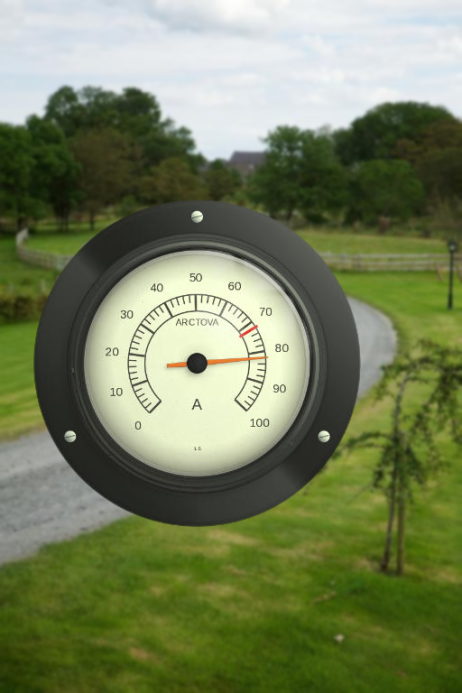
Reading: 82,A
